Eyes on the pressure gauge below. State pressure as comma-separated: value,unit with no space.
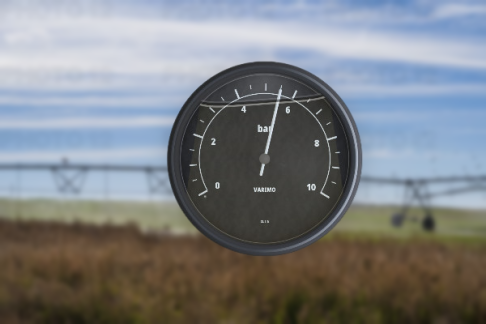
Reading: 5.5,bar
